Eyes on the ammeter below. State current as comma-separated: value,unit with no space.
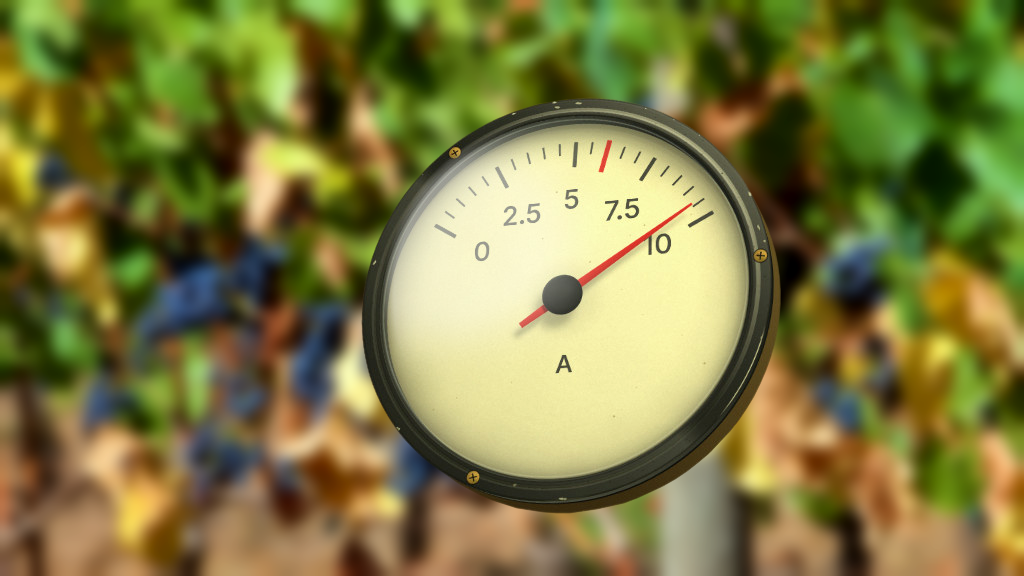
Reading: 9.5,A
